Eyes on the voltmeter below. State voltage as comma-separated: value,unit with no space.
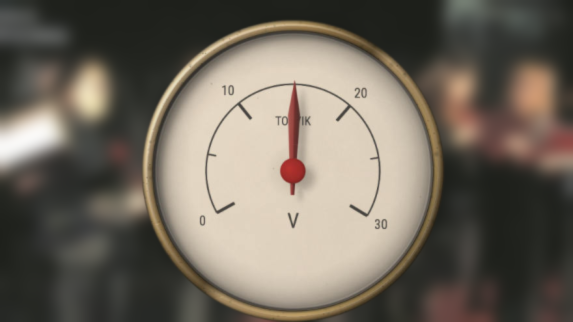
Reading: 15,V
